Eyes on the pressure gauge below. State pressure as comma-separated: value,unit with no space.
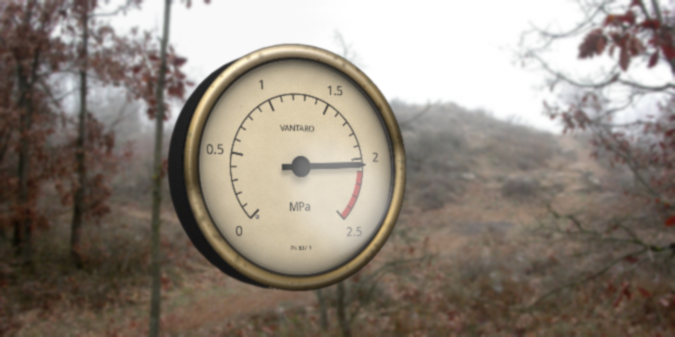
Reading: 2.05,MPa
